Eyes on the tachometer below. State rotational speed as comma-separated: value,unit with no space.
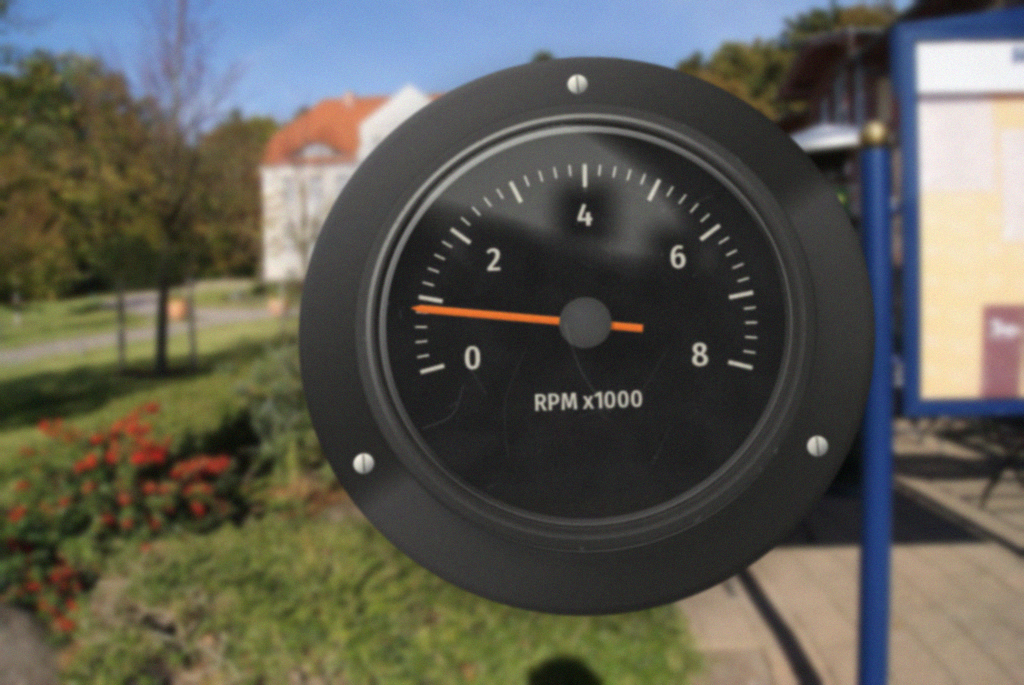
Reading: 800,rpm
